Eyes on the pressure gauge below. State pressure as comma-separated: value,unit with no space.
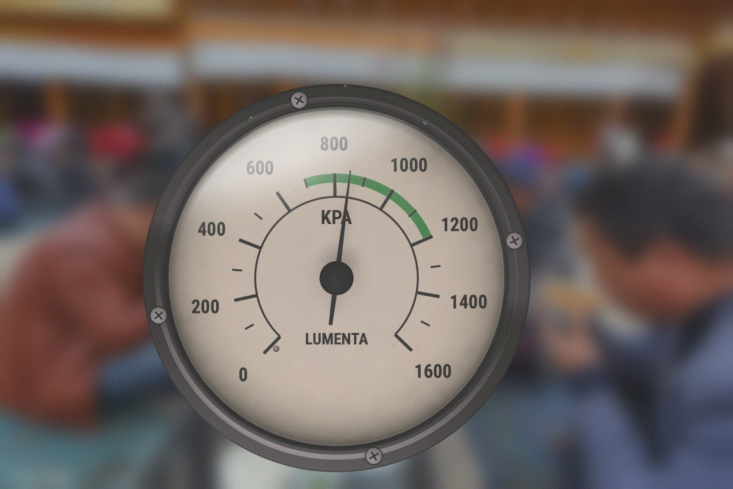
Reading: 850,kPa
